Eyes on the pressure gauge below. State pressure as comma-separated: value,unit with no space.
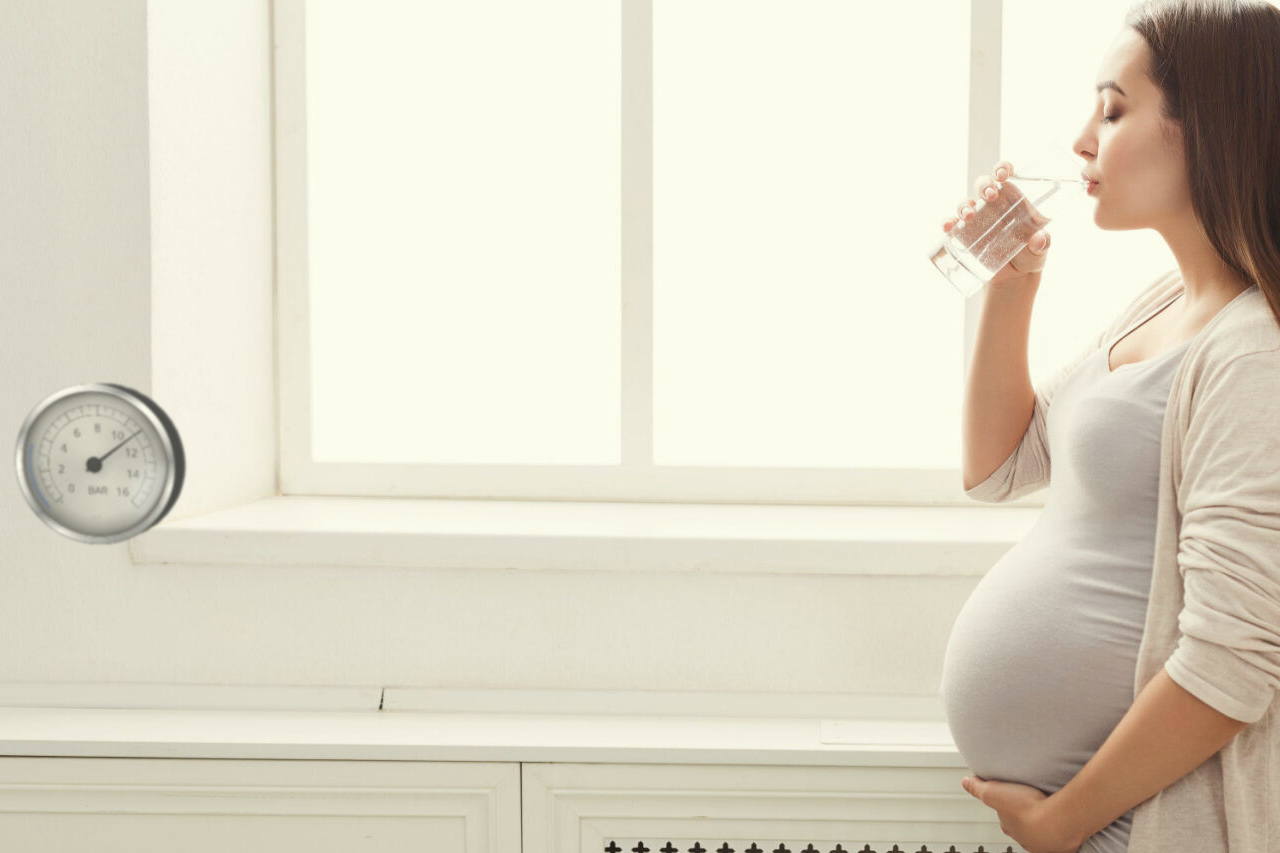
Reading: 11,bar
